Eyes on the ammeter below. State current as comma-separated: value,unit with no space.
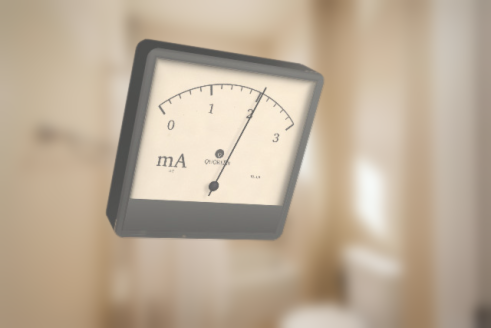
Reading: 2,mA
